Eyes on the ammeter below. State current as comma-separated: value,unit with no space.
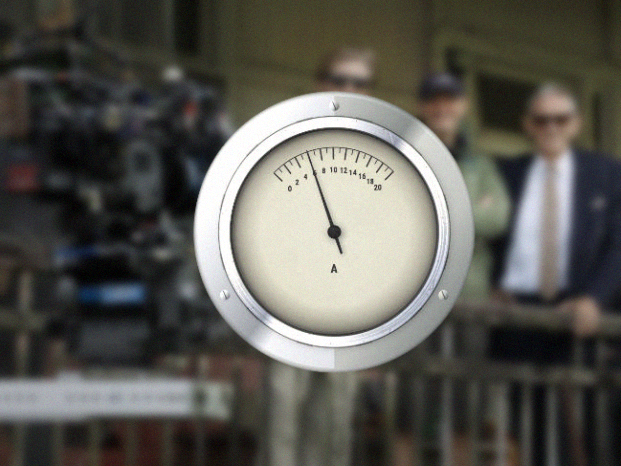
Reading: 6,A
